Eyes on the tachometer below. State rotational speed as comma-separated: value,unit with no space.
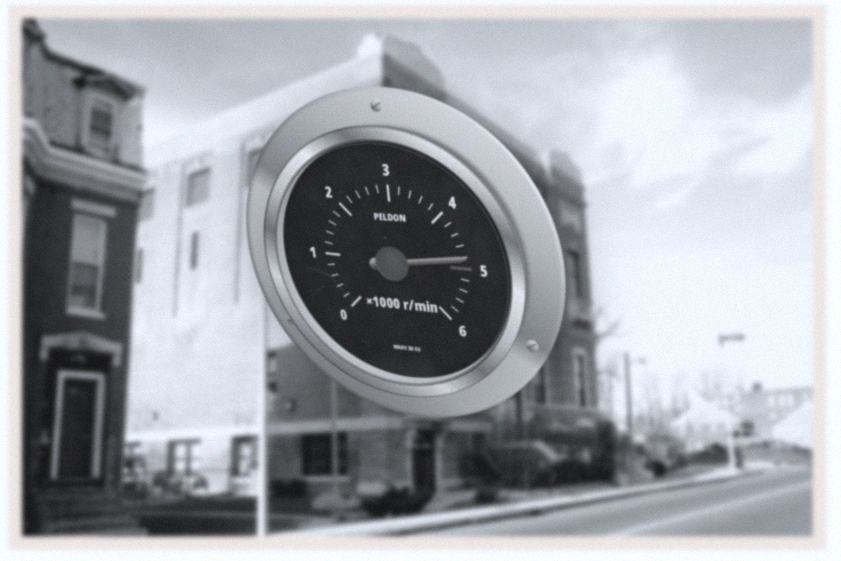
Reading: 4800,rpm
